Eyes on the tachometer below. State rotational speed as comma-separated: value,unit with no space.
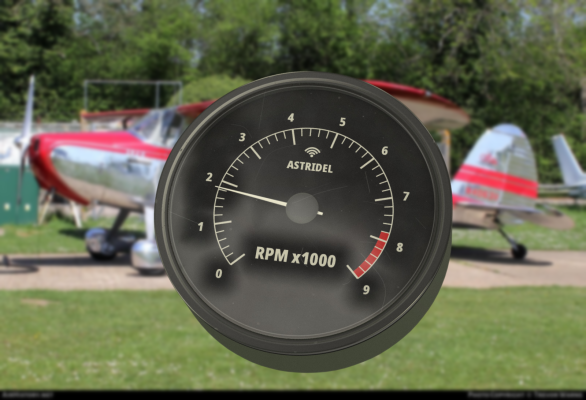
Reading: 1800,rpm
